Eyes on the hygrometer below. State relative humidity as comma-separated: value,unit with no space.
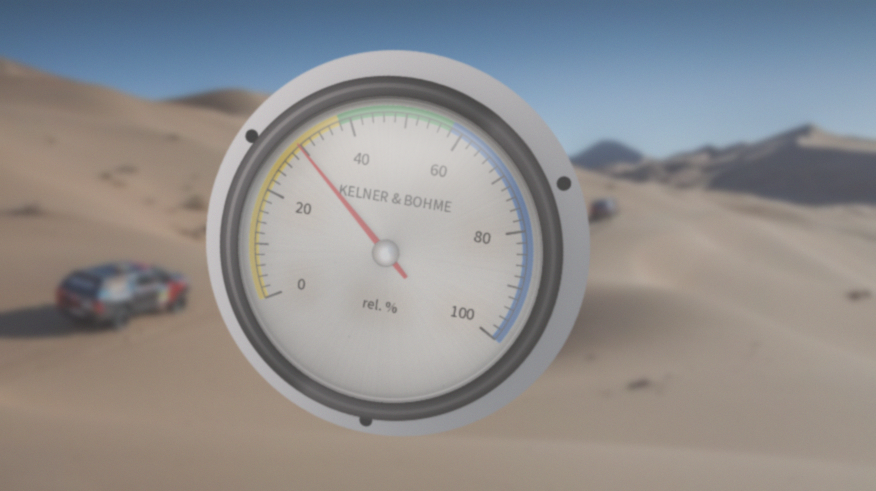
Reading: 30,%
